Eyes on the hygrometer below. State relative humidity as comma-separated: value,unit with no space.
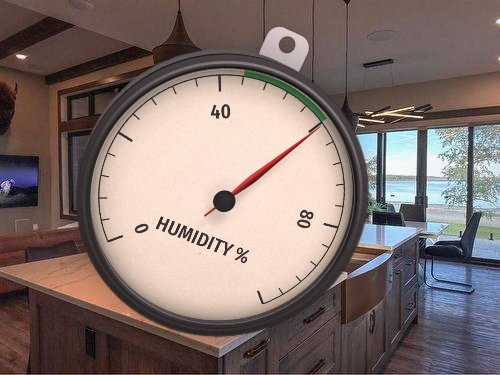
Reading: 60,%
